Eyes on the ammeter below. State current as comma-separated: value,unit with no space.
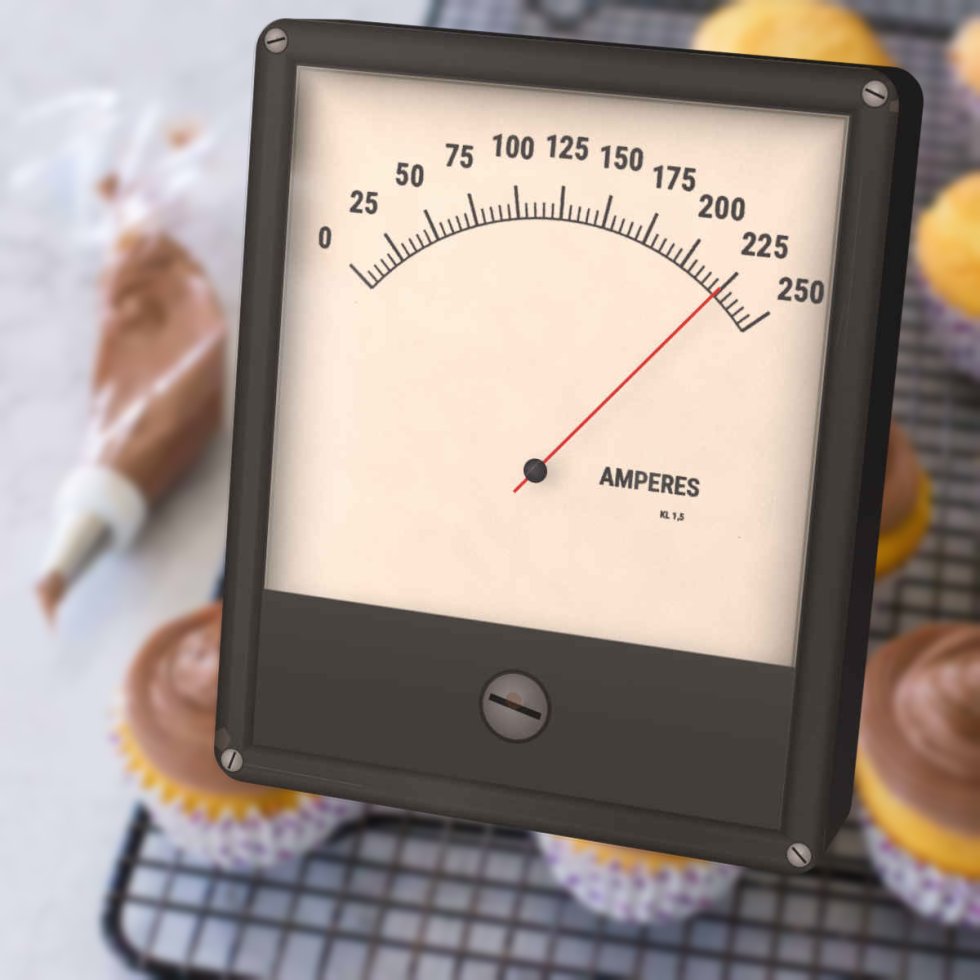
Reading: 225,A
